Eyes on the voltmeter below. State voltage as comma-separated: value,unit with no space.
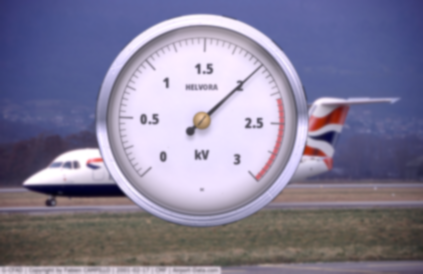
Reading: 2,kV
